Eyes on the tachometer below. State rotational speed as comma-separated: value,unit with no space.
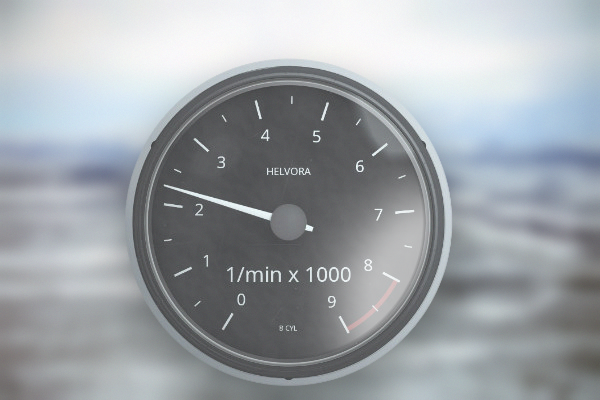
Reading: 2250,rpm
